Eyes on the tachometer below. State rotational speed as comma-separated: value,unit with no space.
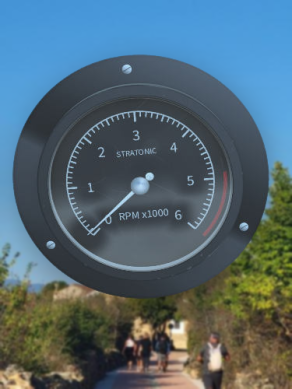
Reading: 100,rpm
